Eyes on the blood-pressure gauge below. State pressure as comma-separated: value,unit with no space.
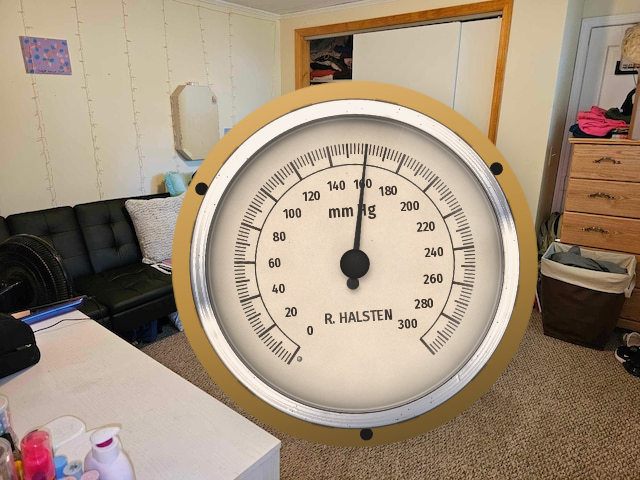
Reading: 160,mmHg
